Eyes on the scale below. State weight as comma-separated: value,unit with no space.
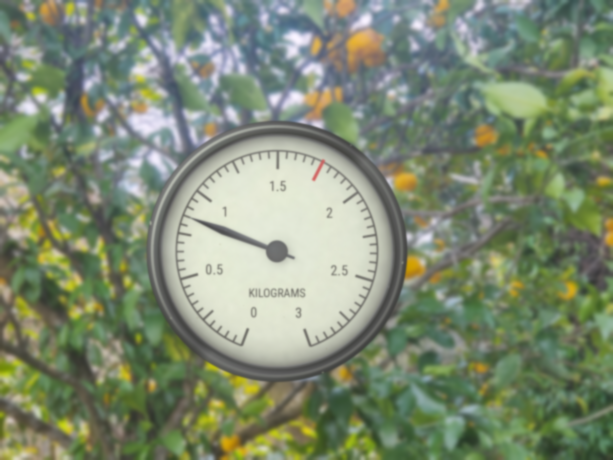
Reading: 0.85,kg
